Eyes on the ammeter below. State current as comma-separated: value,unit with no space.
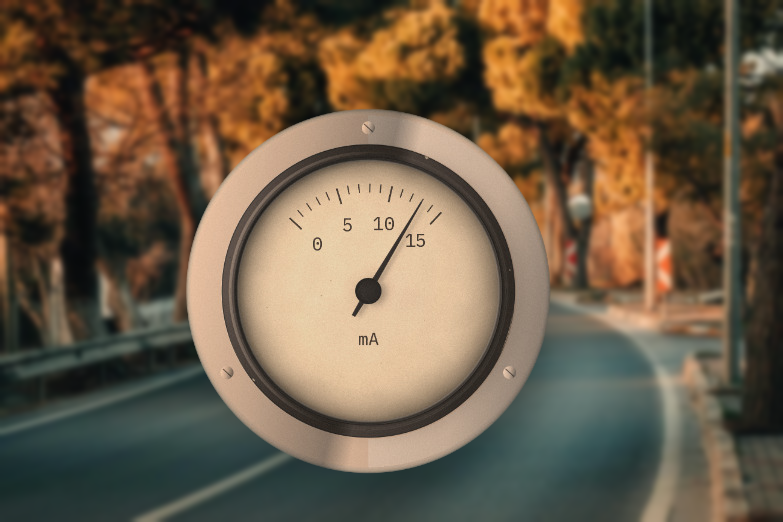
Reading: 13,mA
